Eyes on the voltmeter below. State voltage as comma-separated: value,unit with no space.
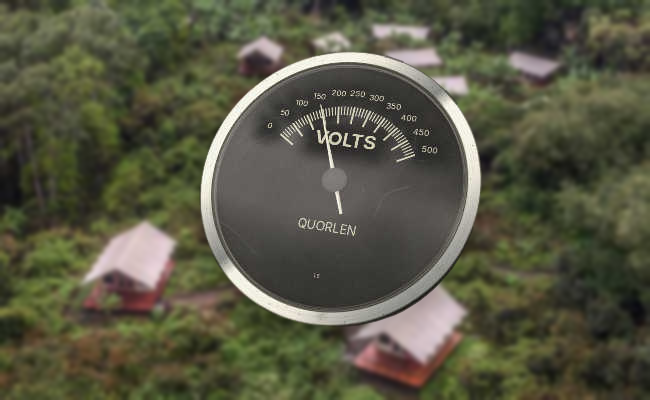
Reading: 150,V
